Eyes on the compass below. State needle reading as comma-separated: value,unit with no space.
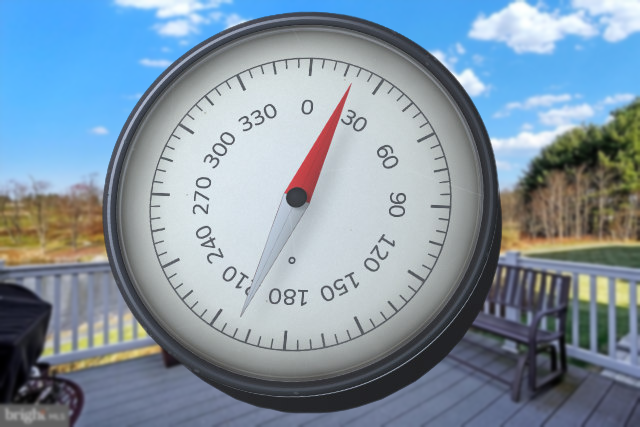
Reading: 20,°
